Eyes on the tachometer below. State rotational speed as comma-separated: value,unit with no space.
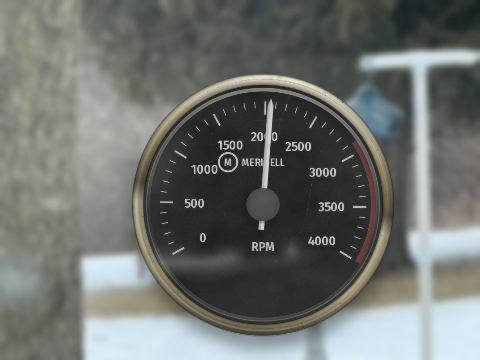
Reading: 2050,rpm
